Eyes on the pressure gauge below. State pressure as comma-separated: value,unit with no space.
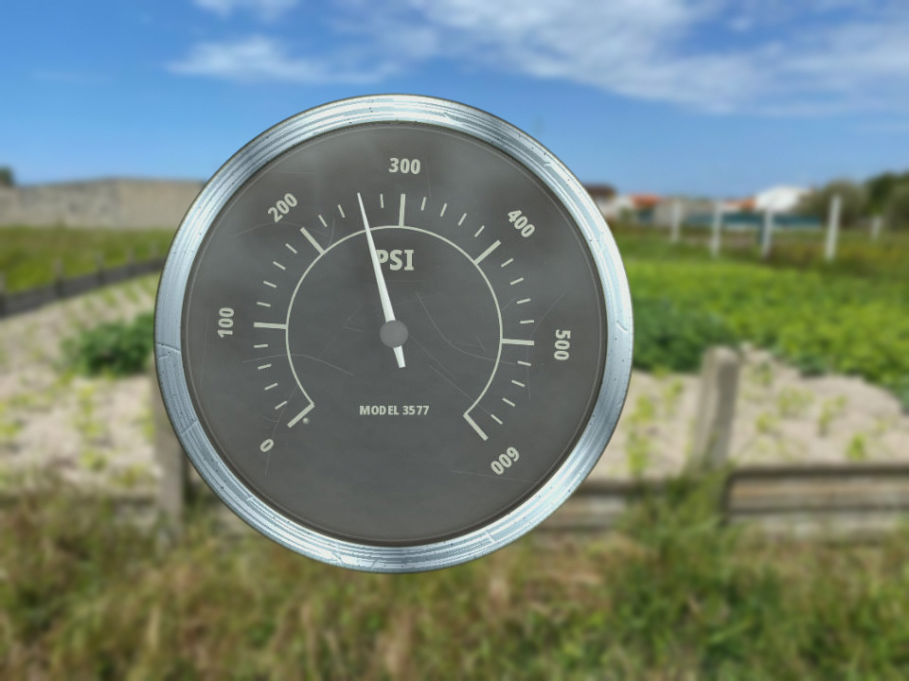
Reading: 260,psi
